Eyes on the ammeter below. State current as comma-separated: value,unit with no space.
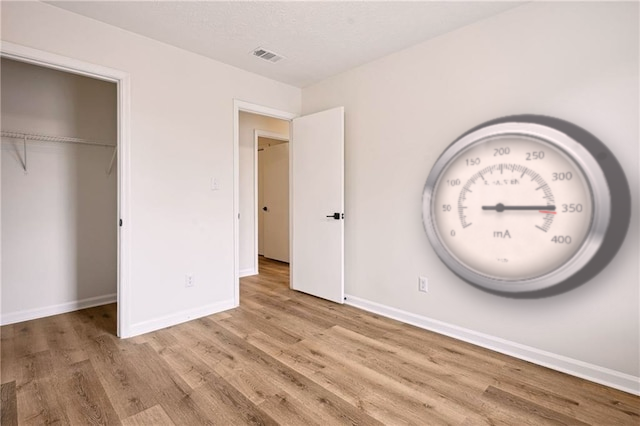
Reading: 350,mA
